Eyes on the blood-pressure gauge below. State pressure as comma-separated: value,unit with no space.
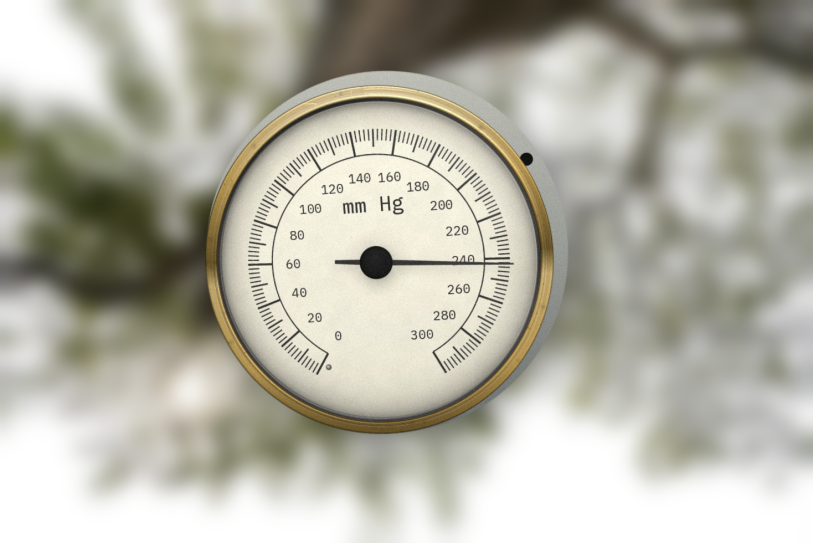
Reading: 242,mmHg
